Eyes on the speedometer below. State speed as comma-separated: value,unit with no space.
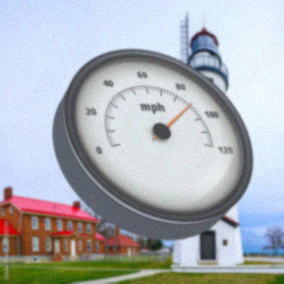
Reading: 90,mph
